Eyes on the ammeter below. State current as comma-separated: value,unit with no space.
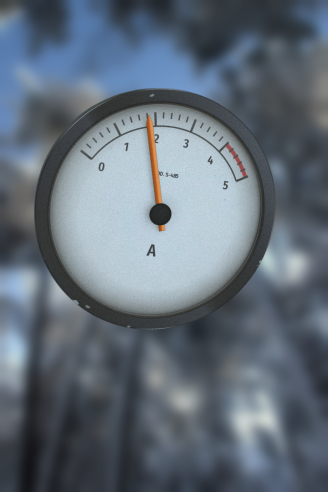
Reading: 1.8,A
